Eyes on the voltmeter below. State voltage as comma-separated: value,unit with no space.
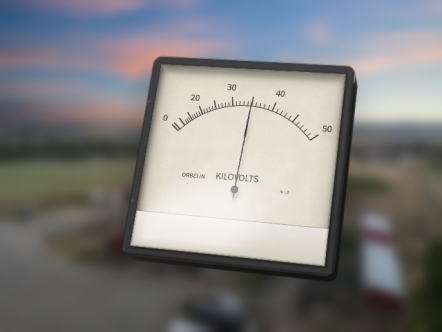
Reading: 35,kV
